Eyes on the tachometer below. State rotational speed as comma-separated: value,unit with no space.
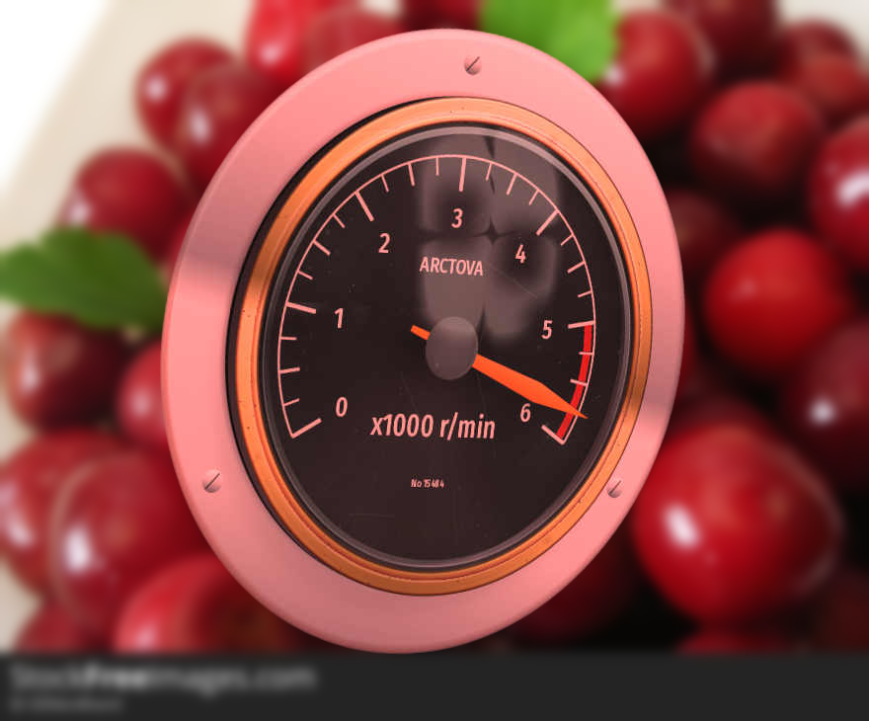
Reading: 5750,rpm
